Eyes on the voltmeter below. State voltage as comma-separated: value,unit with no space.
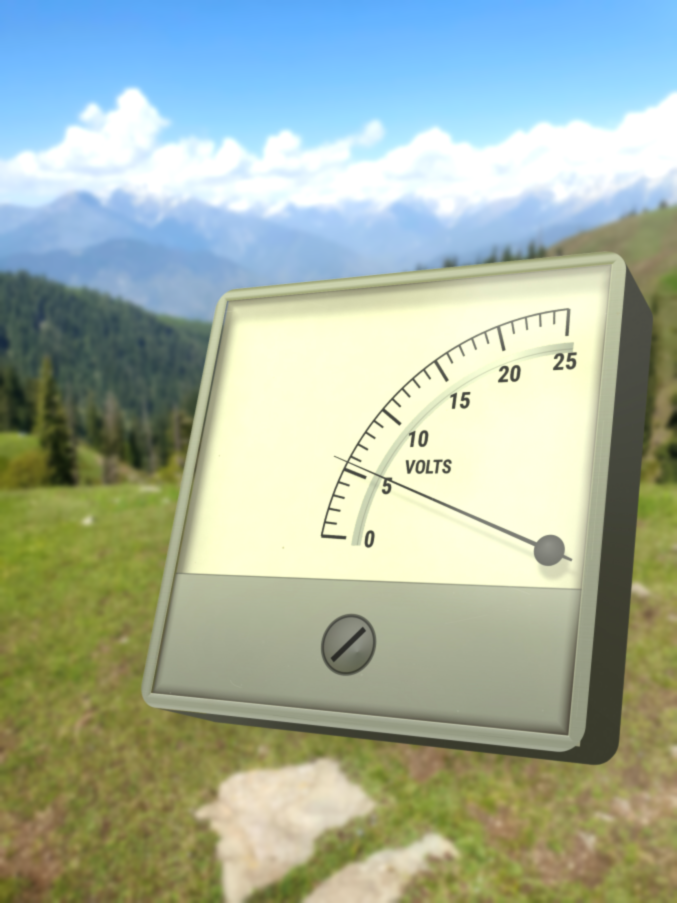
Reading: 5.5,V
